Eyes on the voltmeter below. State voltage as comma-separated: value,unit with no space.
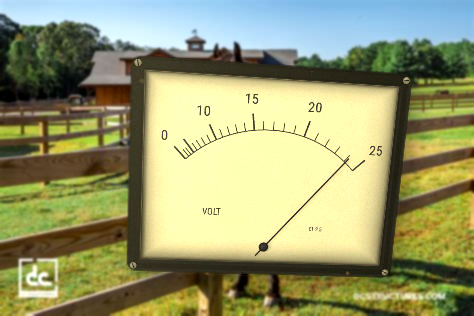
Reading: 24,V
